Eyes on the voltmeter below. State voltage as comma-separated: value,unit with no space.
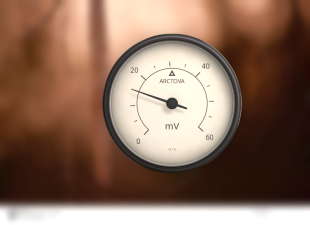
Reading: 15,mV
